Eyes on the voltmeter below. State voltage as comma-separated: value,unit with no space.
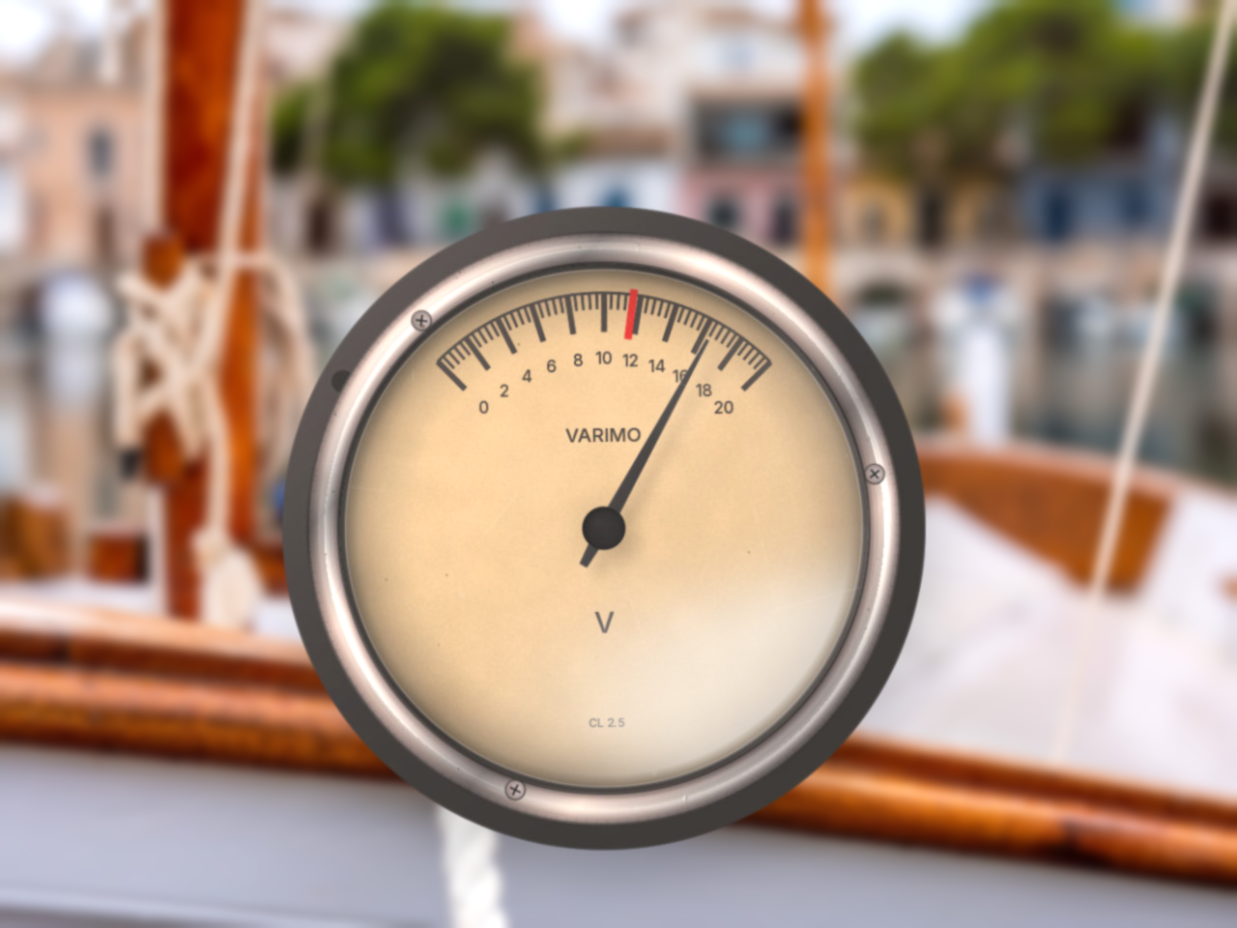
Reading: 16.4,V
